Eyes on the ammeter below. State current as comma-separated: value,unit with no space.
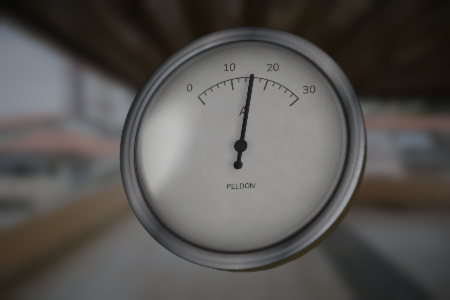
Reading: 16,A
